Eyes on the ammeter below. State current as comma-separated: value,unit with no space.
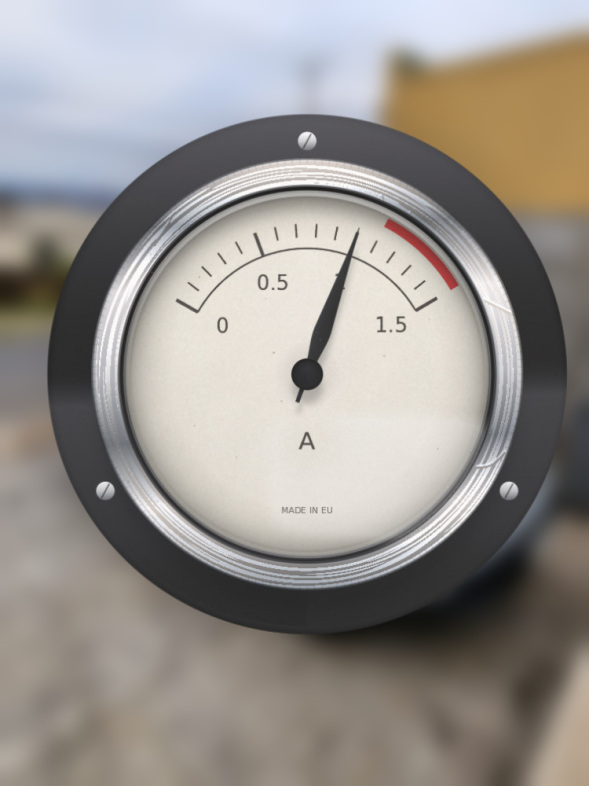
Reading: 1,A
